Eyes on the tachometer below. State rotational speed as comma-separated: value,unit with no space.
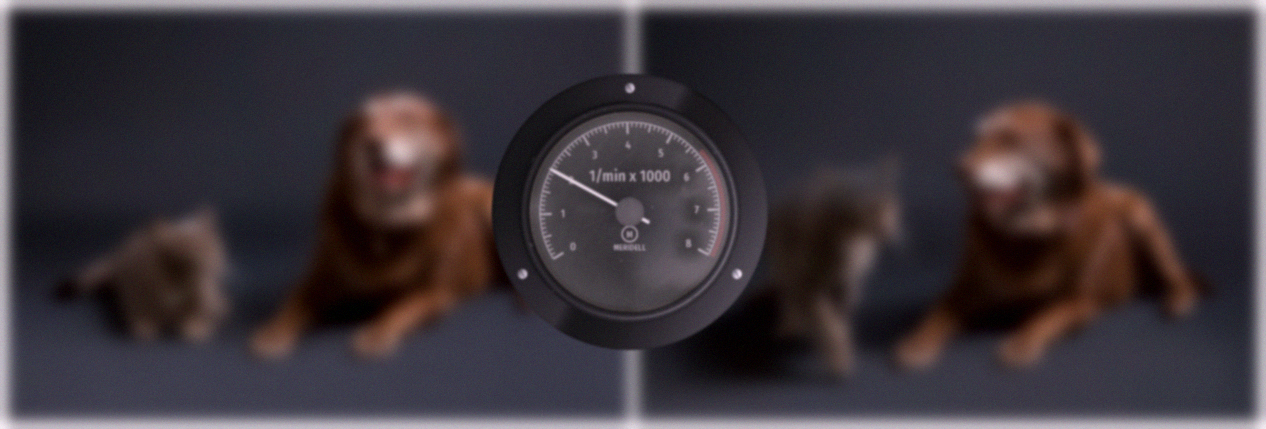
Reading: 2000,rpm
